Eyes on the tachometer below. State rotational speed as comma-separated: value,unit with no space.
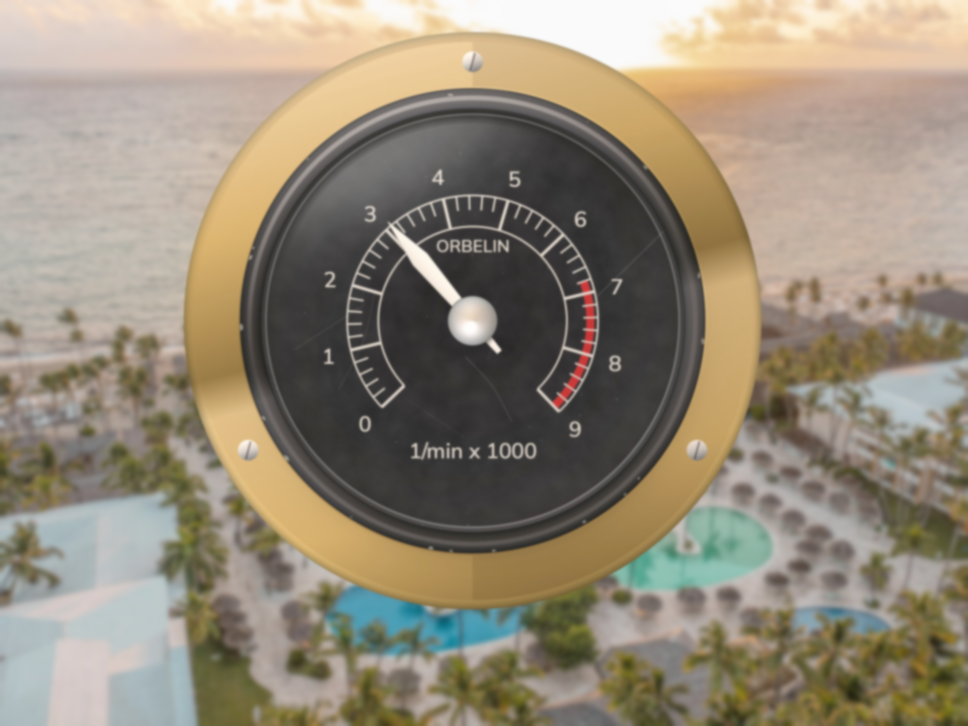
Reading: 3100,rpm
